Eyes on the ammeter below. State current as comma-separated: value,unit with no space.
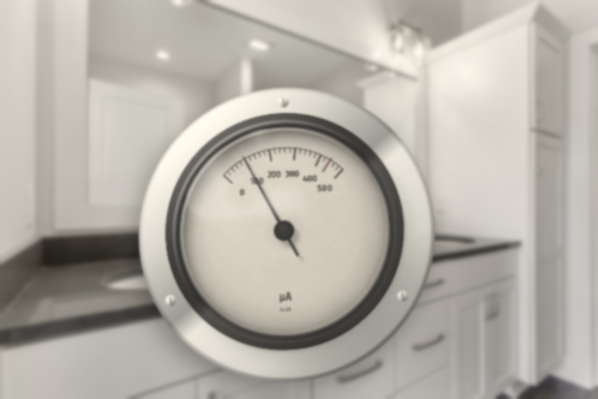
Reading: 100,µA
